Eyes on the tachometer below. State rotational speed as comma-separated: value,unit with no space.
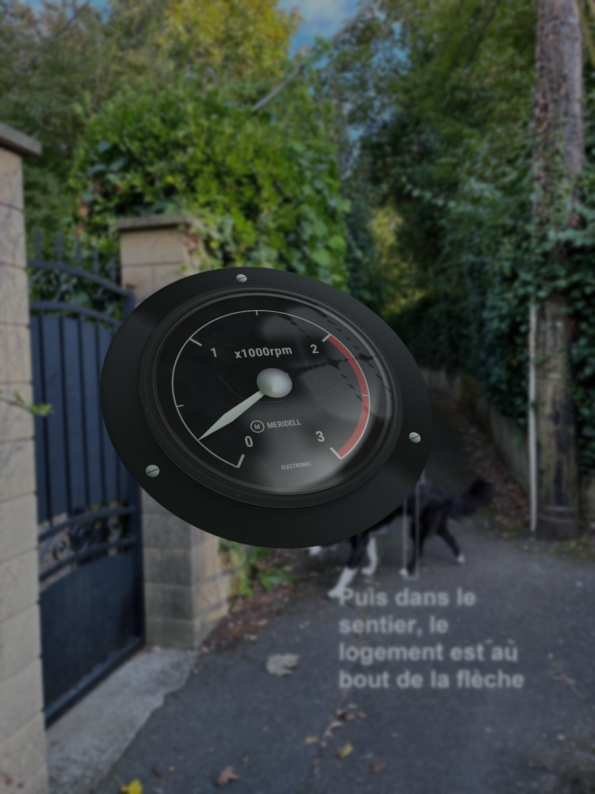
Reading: 250,rpm
